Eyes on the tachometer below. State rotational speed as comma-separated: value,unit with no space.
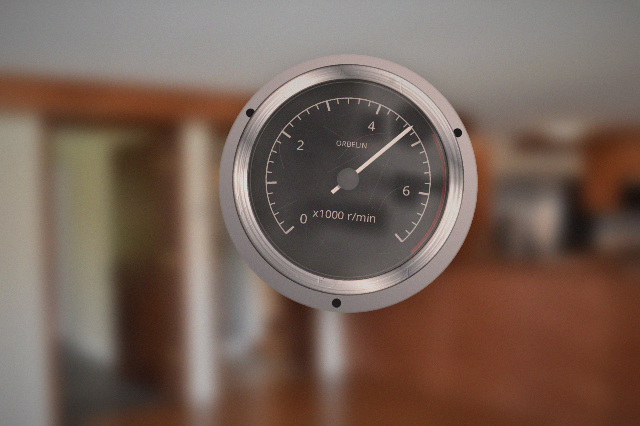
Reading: 4700,rpm
